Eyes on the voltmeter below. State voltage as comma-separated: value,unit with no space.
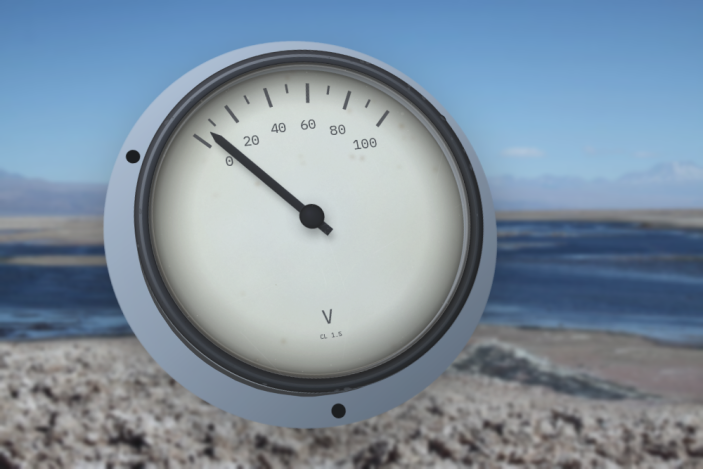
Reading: 5,V
